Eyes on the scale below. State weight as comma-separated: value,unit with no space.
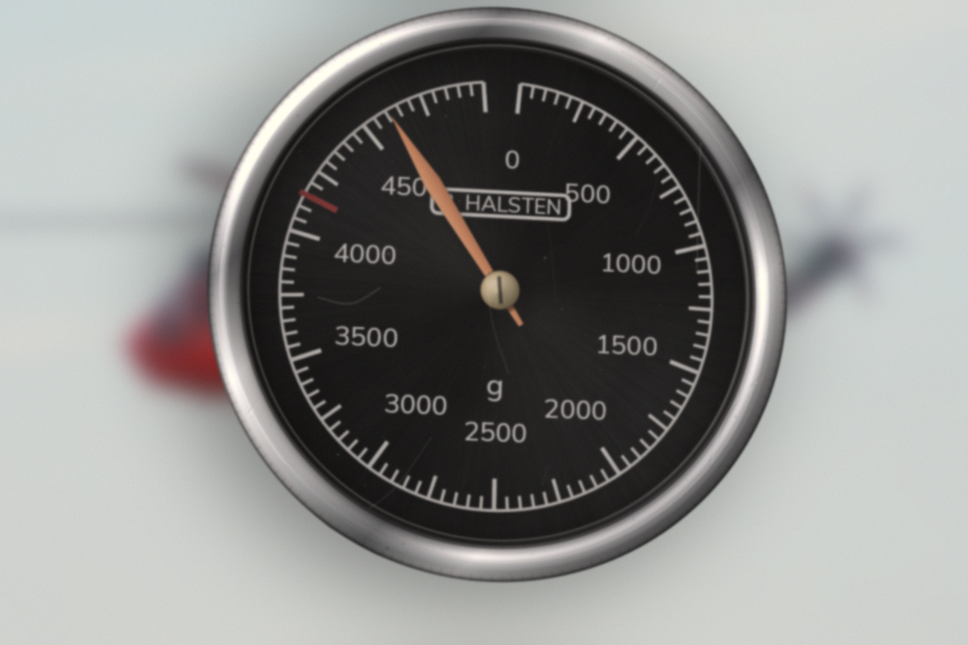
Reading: 4600,g
